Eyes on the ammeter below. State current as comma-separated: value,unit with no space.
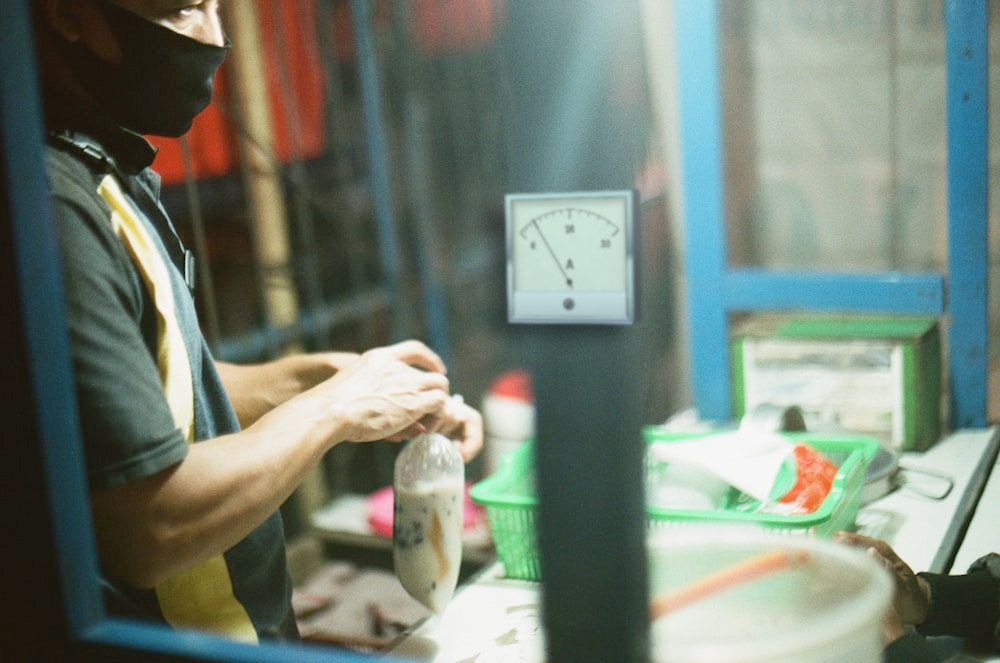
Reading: 10,A
